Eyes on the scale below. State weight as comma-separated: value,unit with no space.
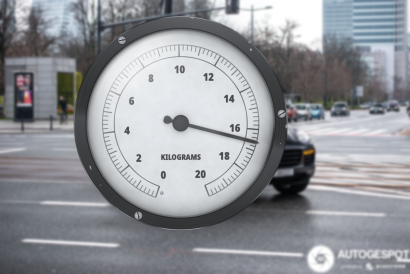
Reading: 16.6,kg
